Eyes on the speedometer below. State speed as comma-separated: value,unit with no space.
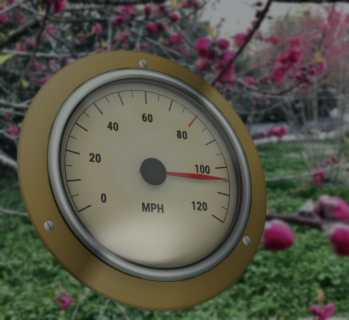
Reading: 105,mph
